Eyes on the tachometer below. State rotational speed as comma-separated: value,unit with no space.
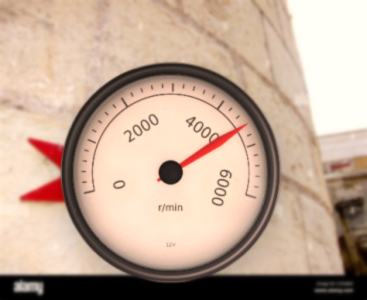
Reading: 4600,rpm
